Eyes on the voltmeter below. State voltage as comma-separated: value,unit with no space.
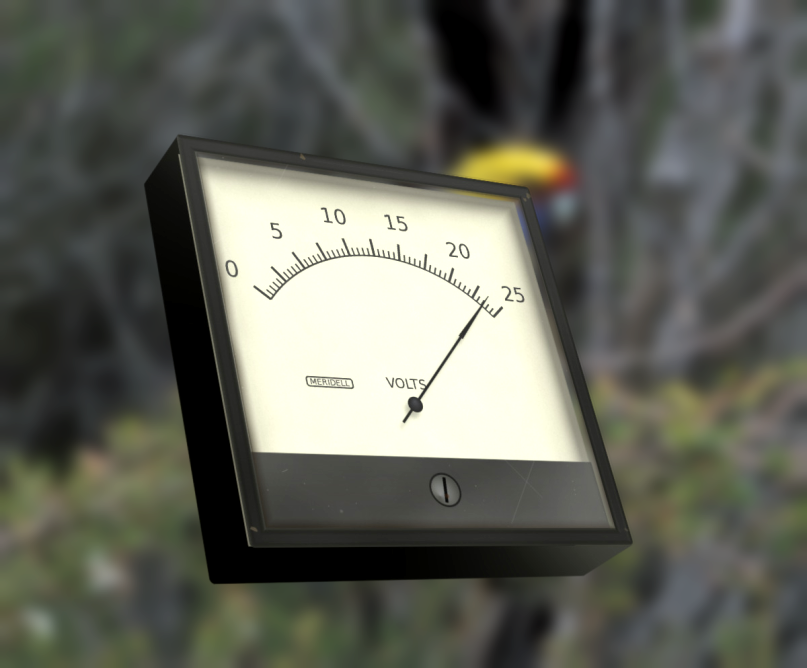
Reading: 23.5,V
